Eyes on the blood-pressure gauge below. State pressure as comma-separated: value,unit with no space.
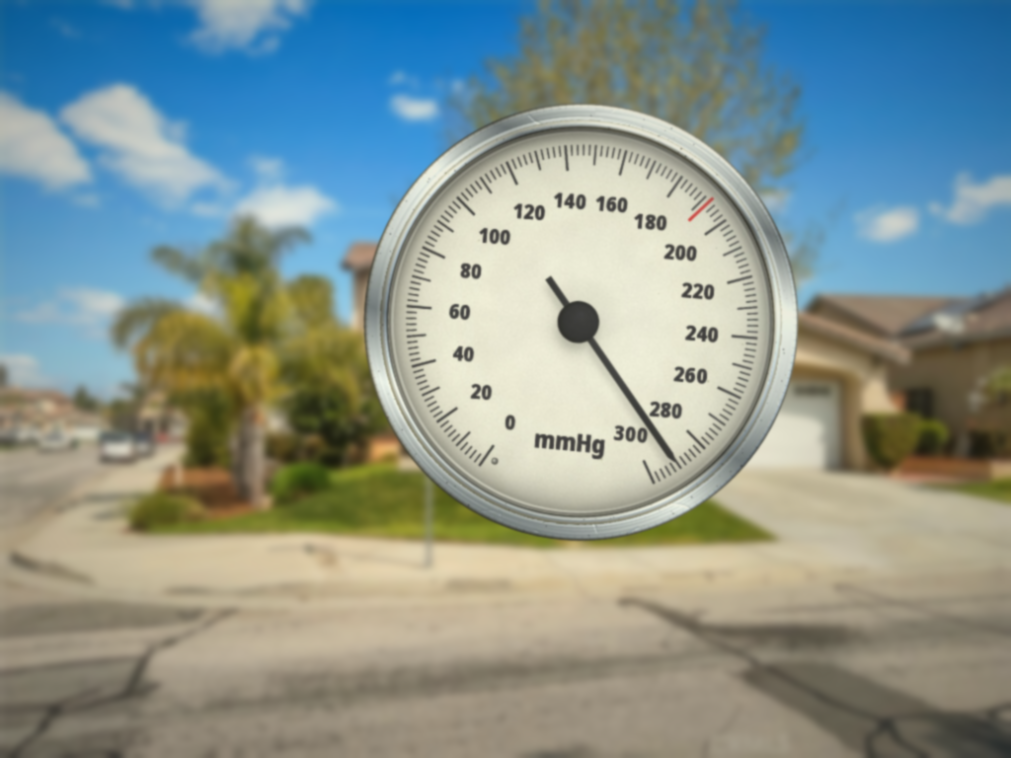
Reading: 290,mmHg
